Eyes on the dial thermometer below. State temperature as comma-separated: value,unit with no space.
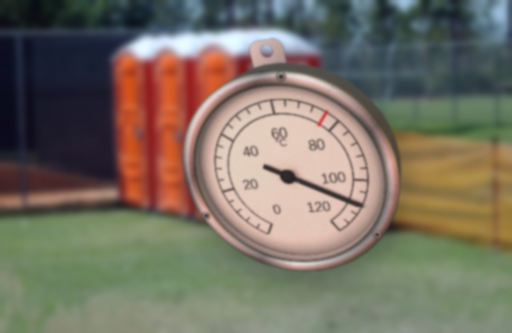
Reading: 108,°C
